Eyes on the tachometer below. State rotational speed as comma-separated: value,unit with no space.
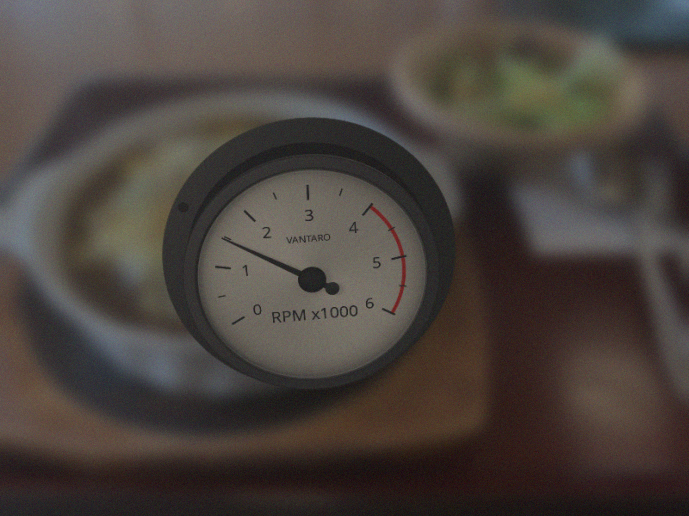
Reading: 1500,rpm
